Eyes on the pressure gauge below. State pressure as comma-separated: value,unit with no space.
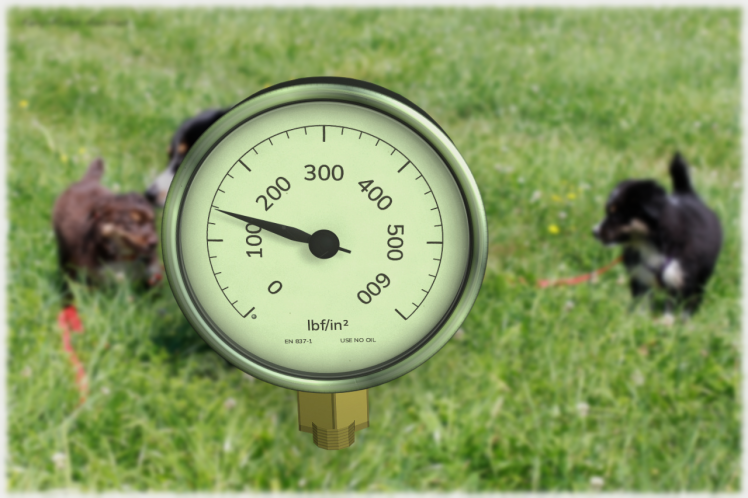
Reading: 140,psi
